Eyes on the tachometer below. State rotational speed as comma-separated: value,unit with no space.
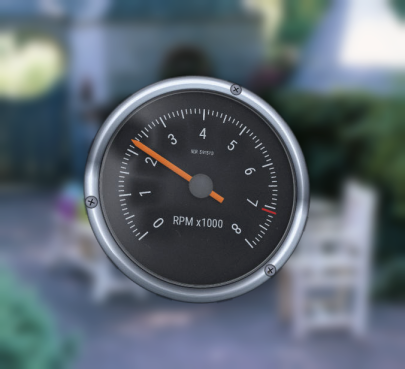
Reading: 2200,rpm
